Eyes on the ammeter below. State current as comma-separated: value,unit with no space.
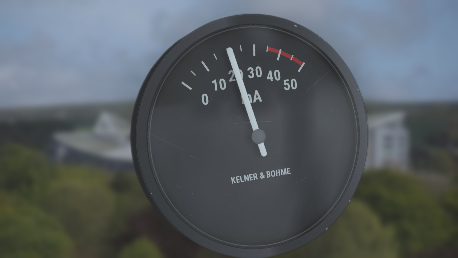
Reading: 20,mA
